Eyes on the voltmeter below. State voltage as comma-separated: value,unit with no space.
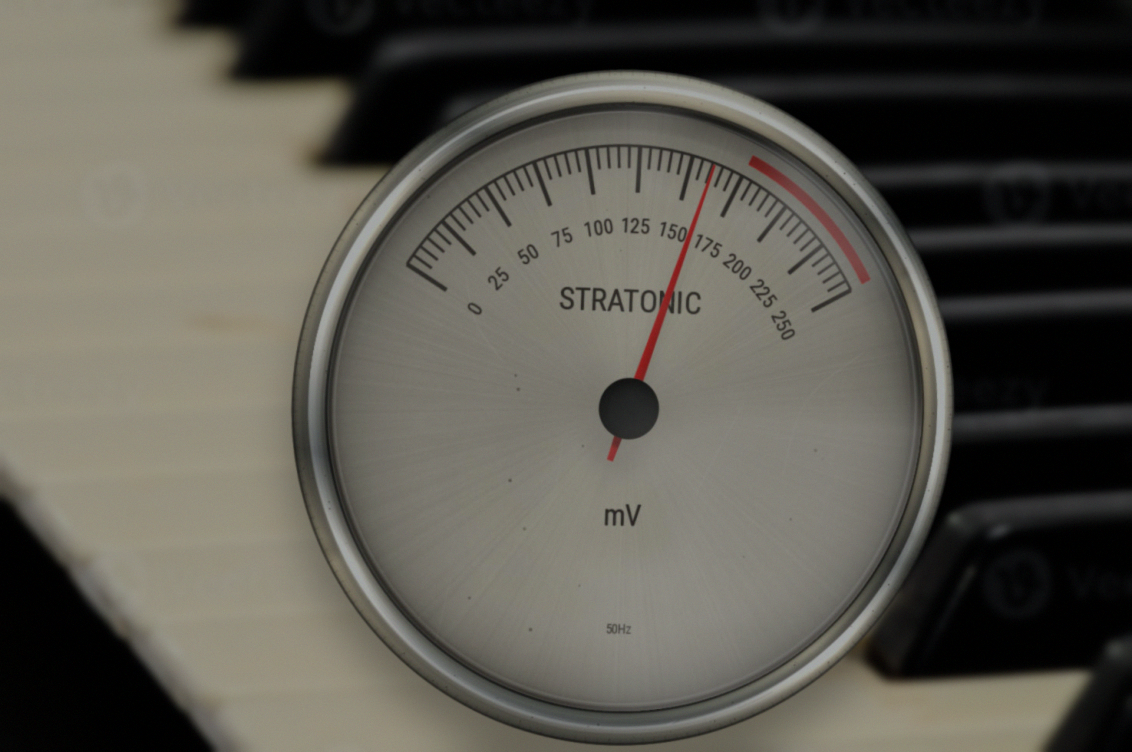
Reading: 160,mV
